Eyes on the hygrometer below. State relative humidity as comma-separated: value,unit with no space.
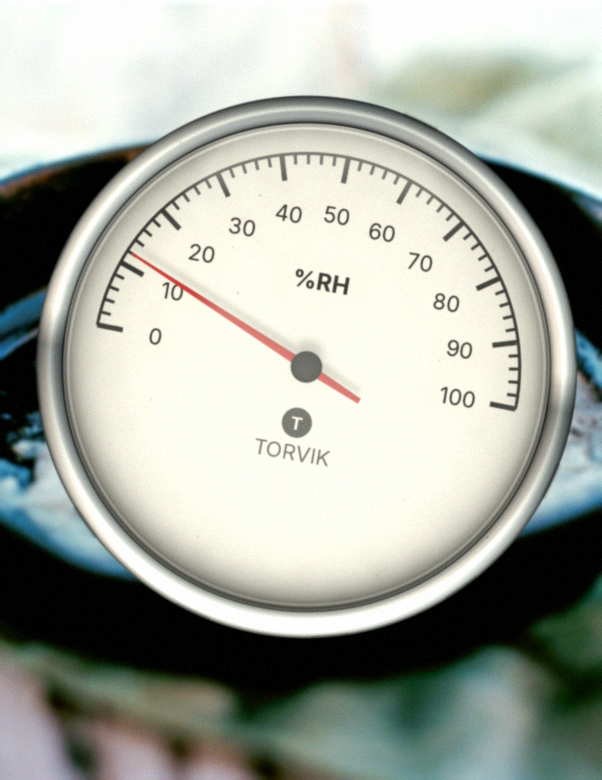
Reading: 12,%
